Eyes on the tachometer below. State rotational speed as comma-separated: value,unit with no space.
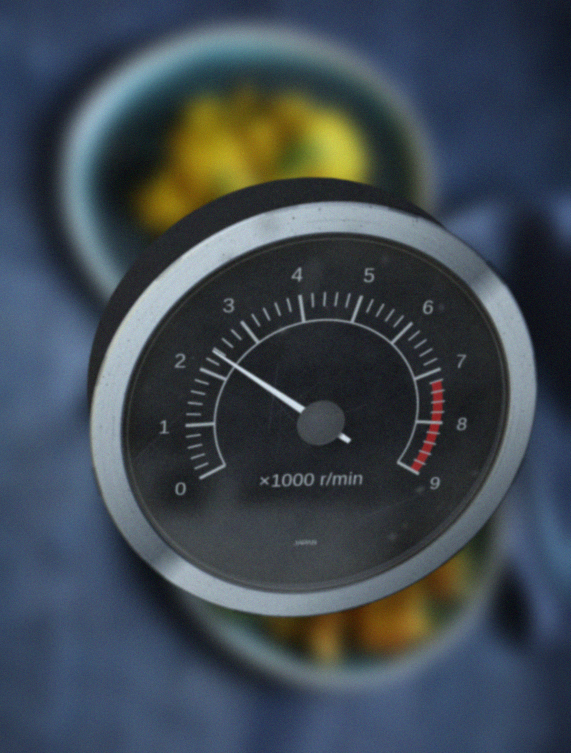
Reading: 2400,rpm
